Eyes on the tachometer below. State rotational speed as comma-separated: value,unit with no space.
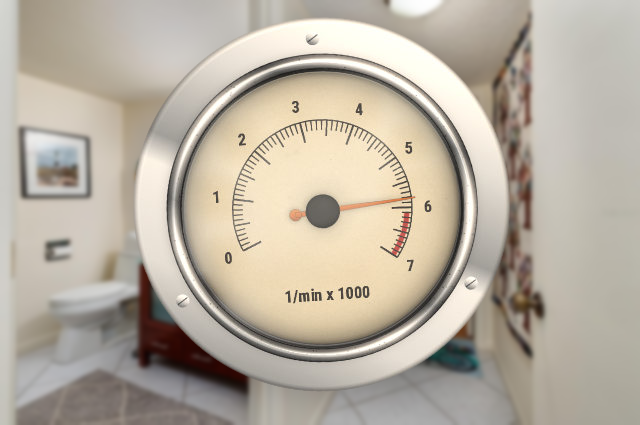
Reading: 5800,rpm
